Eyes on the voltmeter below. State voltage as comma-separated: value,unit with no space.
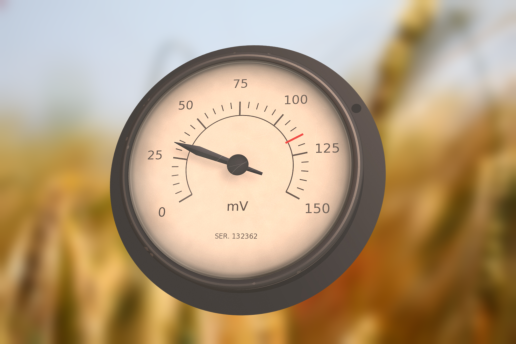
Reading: 32.5,mV
